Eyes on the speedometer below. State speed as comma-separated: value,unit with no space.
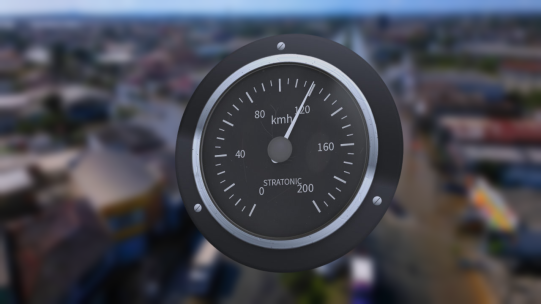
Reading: 120,km/h
